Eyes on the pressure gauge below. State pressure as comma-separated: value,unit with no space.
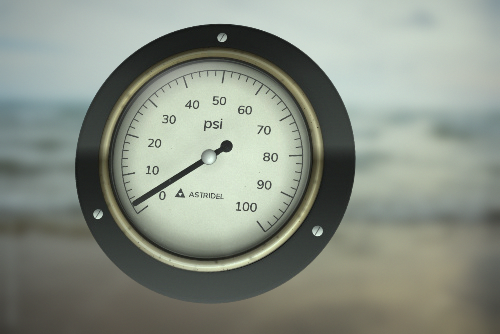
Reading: 2,psi
